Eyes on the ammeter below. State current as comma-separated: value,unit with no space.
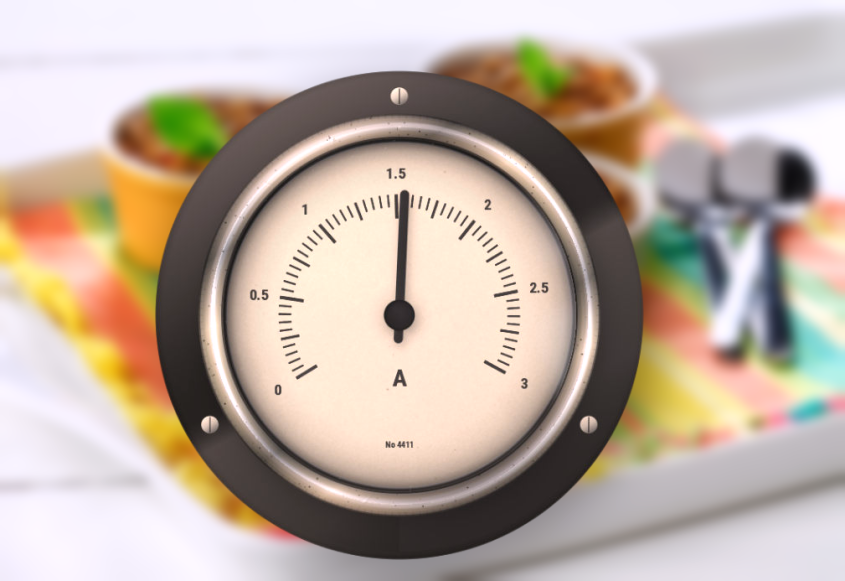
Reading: 1.55,A
